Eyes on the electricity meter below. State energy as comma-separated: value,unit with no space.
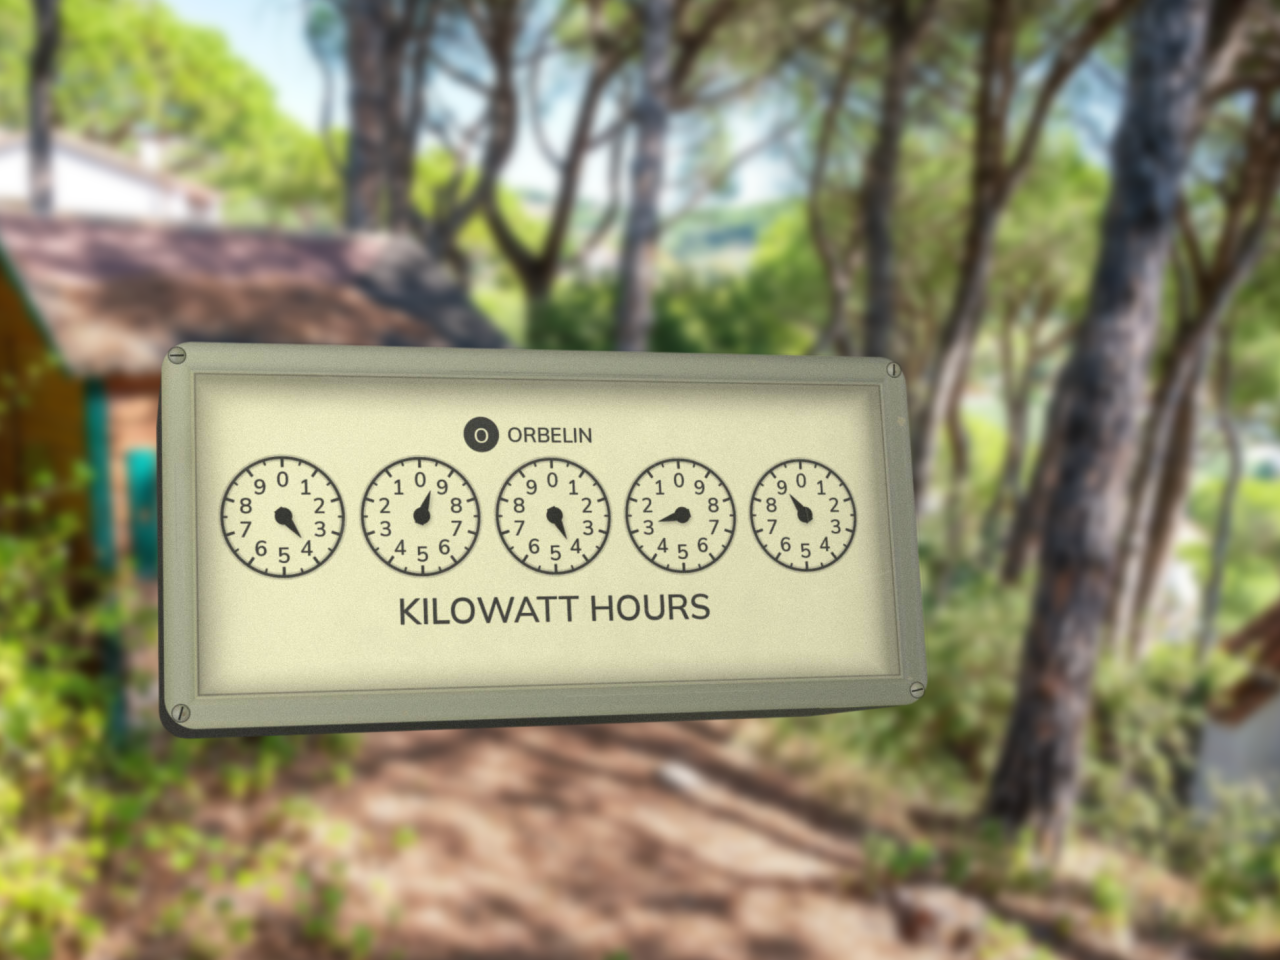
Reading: 39429,kWh
